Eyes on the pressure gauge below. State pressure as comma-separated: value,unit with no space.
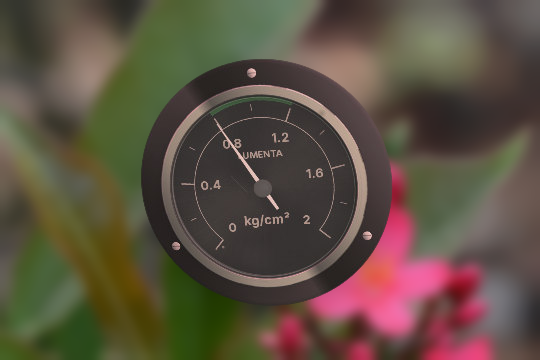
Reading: 0.8,kg/cm²
